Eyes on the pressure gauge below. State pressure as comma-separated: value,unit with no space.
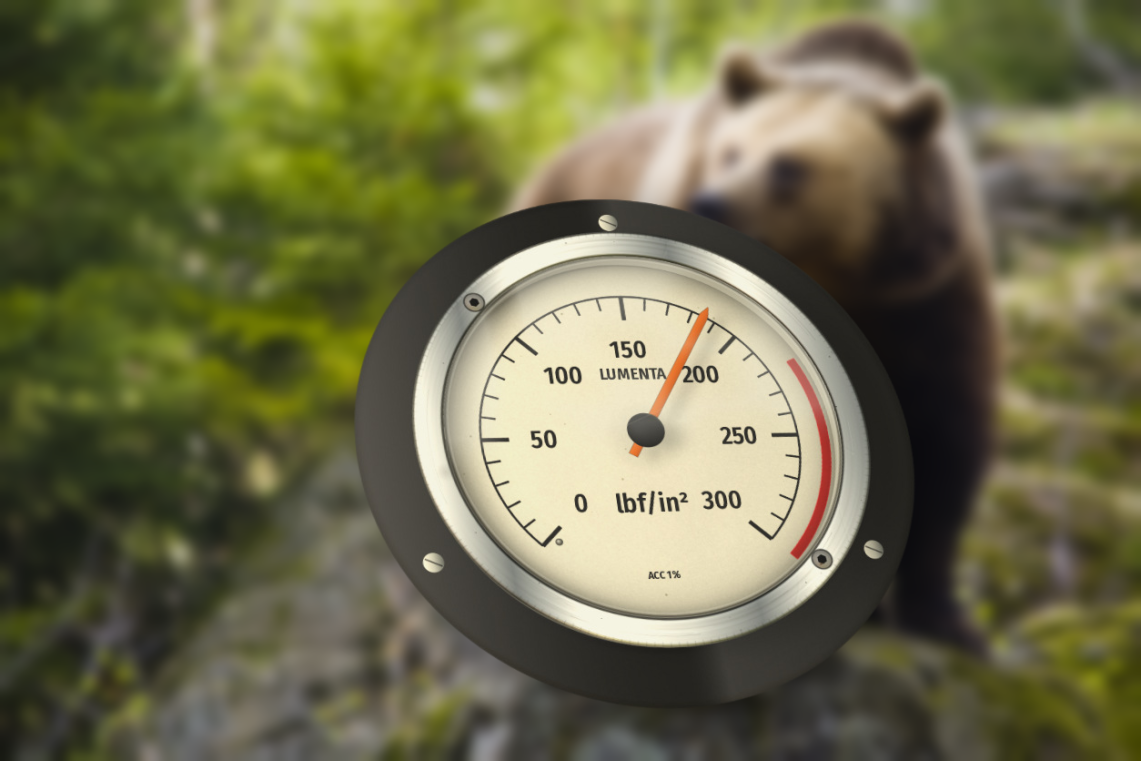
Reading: 185,psi
